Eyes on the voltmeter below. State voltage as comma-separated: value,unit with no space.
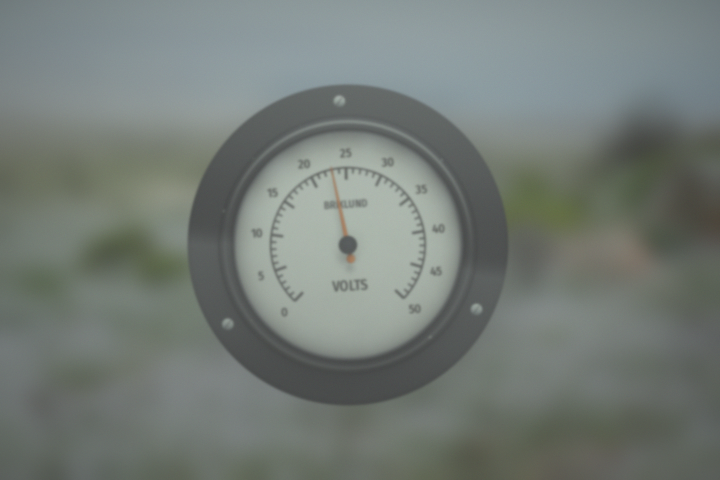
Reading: 23,V
